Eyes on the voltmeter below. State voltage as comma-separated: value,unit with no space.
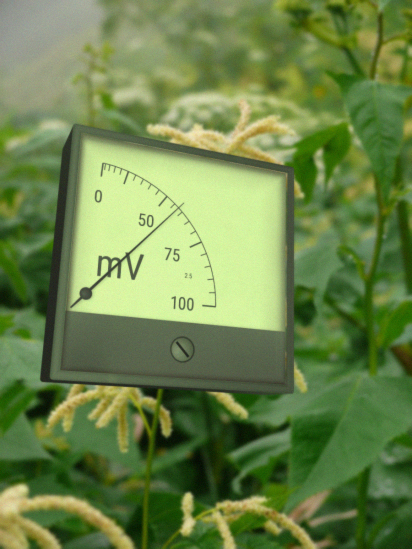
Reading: 57.5,mV
